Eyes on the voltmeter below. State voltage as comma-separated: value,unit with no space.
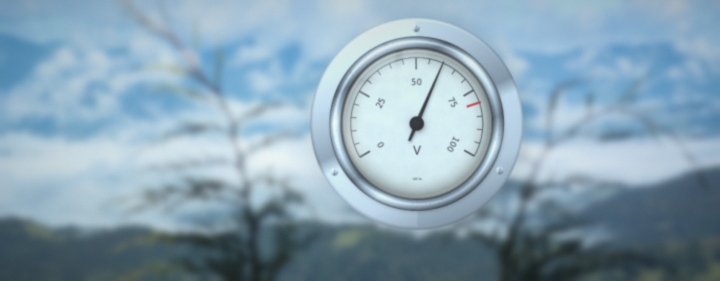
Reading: 60,V
